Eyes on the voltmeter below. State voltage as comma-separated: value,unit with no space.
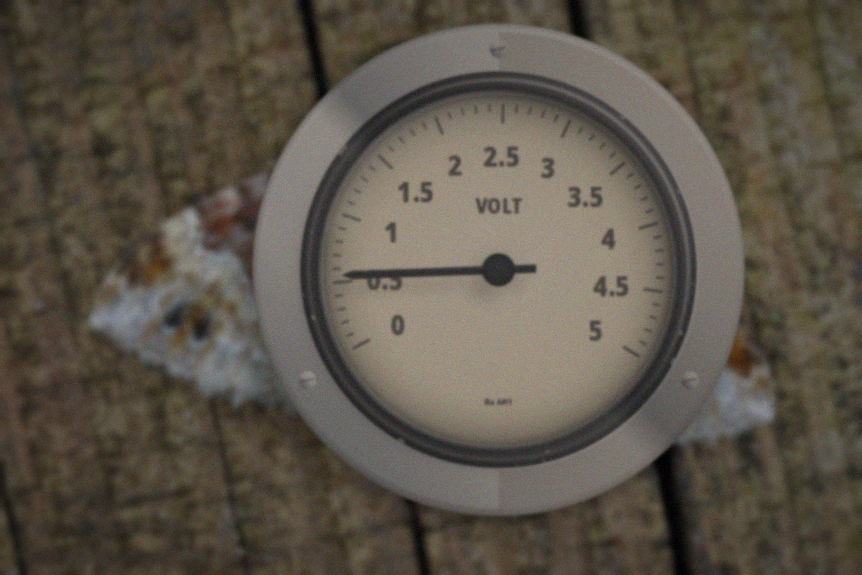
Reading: 0.55,V
